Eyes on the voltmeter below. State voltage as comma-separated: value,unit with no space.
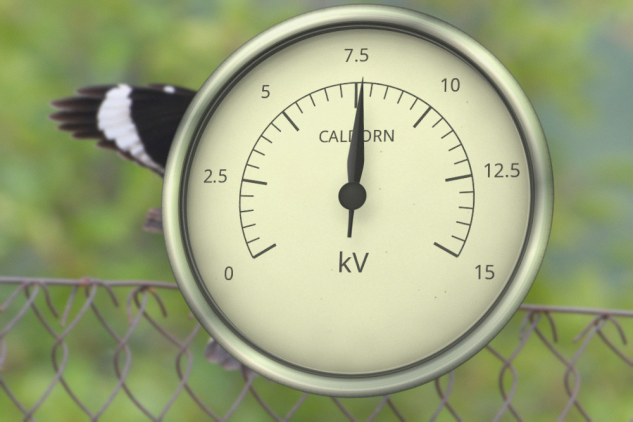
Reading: 7.75,kV
